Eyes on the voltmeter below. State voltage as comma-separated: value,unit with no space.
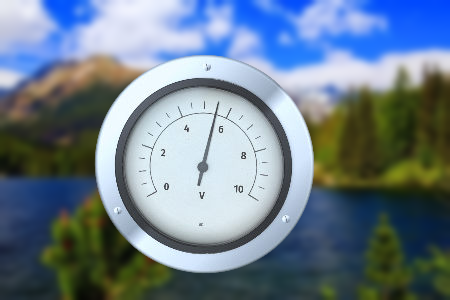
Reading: 5.5,V
